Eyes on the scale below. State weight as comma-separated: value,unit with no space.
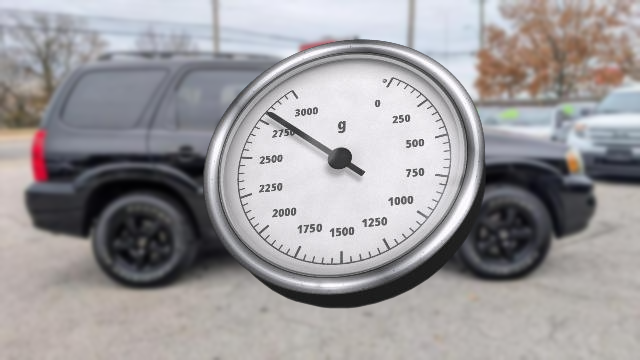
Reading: 2800,g
